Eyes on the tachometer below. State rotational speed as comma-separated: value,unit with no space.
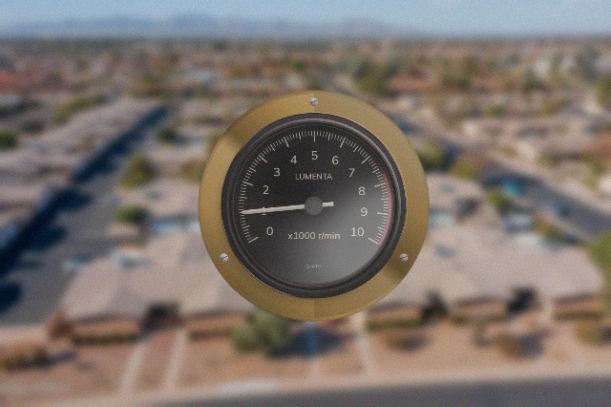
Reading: 1000,rpm
